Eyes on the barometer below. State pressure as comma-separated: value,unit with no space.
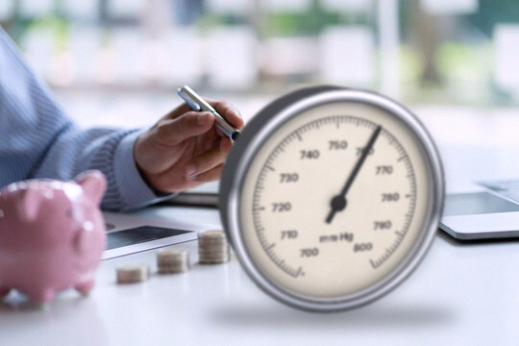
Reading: 760,mmHg
